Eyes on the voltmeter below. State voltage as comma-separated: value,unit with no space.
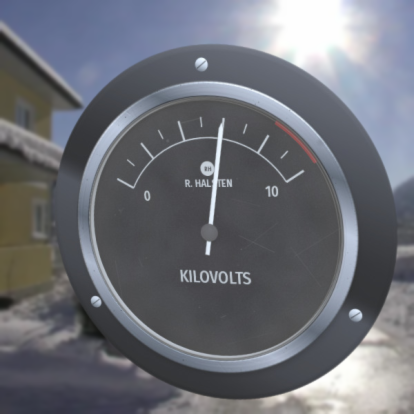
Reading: 6,kV
